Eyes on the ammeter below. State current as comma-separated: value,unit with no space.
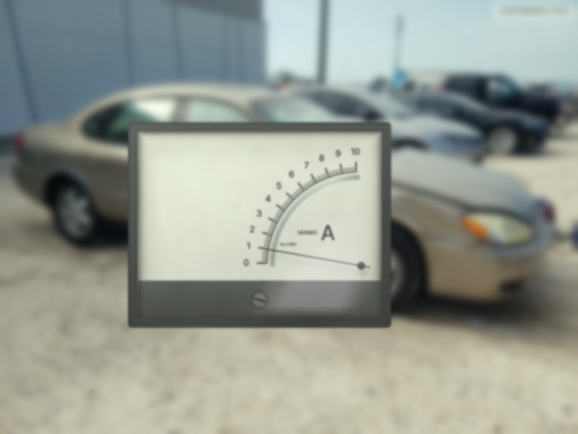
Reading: 1,A
